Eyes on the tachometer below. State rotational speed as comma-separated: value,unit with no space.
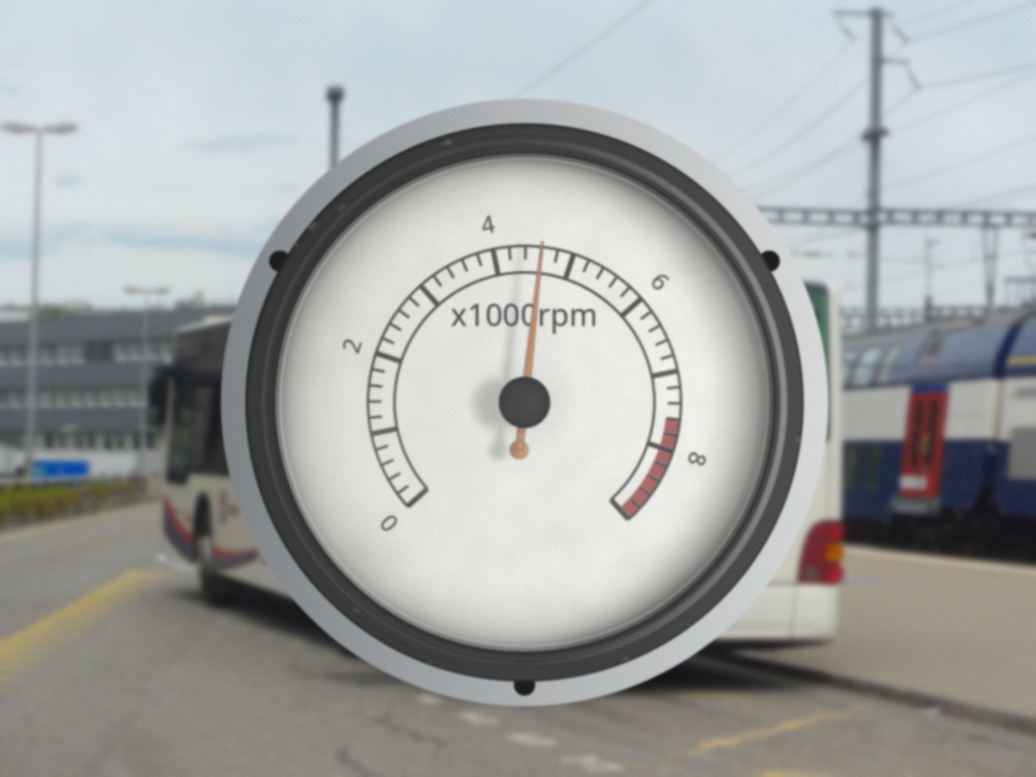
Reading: 4600,rpm
